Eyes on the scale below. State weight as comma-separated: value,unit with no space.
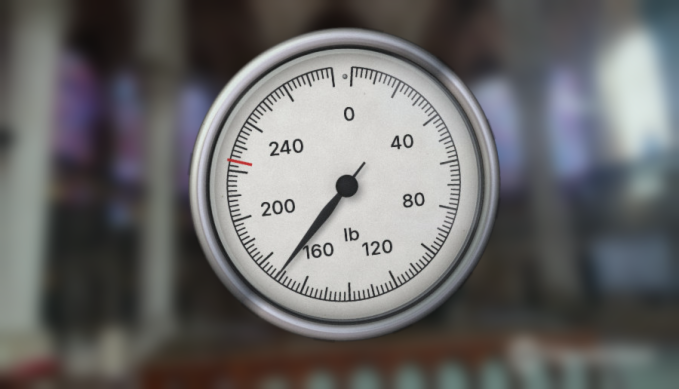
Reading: 172,lb
